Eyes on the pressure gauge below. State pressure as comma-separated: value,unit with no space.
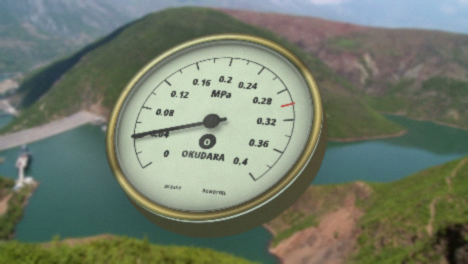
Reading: 0.04,MPa
